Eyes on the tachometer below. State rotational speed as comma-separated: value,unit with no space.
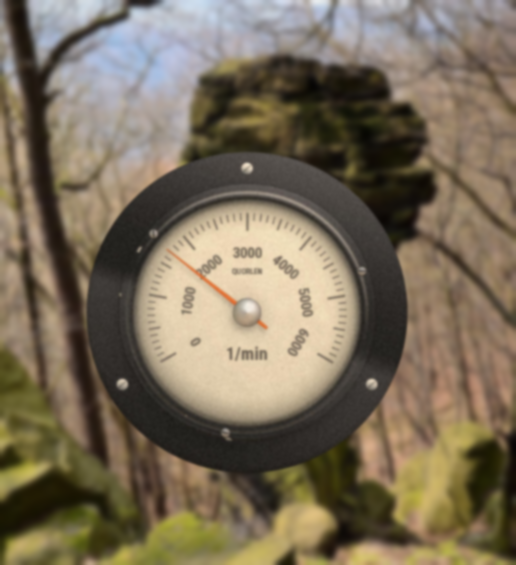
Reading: 1700,rpm
